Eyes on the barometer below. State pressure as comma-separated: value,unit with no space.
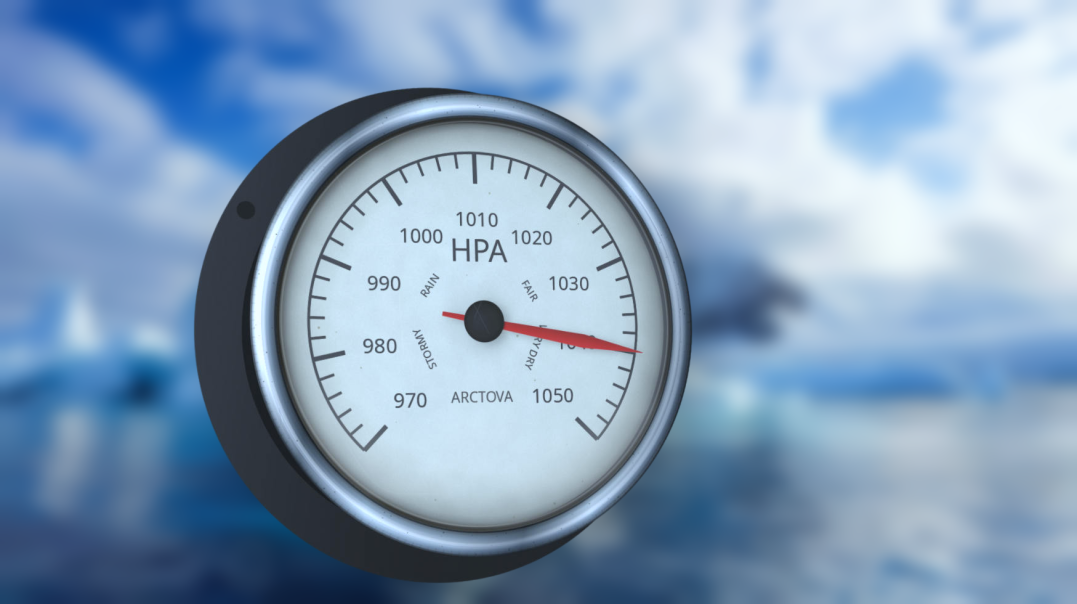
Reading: 1040,hPa
